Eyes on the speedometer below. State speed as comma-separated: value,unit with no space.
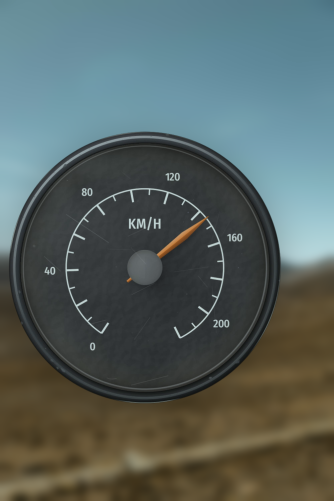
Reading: 145,km/h
